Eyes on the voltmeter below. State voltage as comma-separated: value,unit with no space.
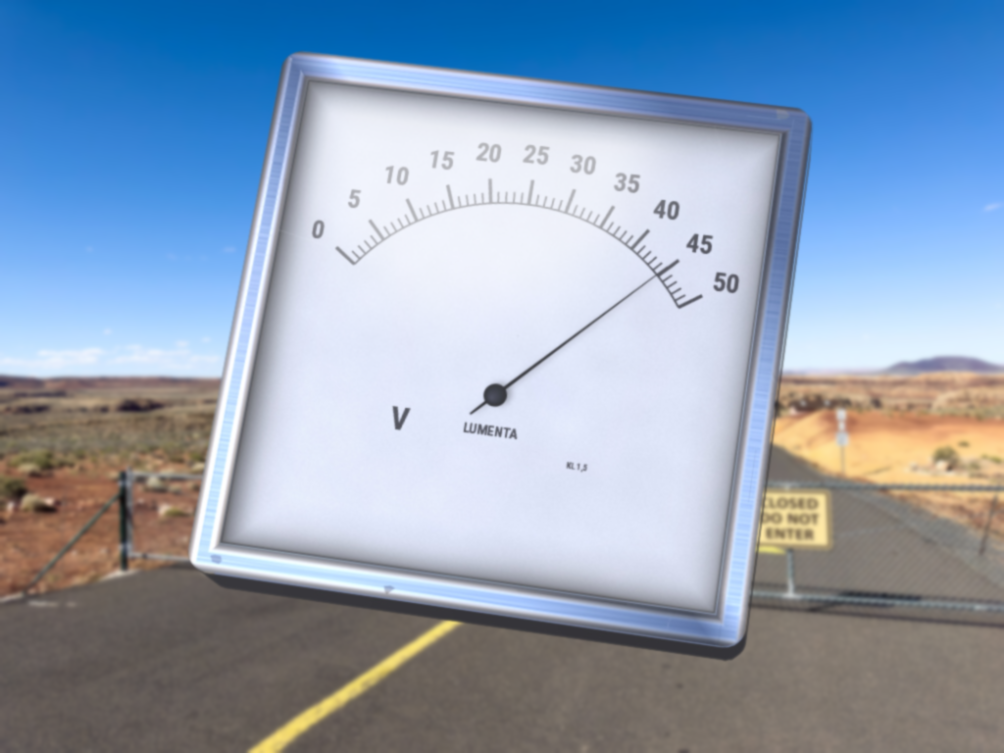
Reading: 45,V
